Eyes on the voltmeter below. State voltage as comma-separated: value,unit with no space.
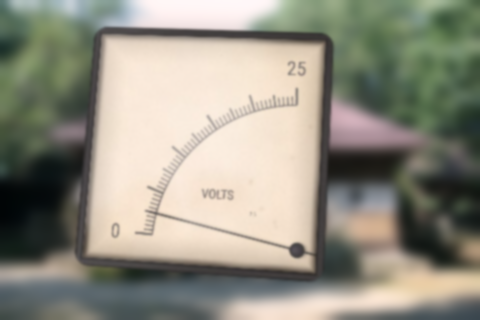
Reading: 2.5,V
